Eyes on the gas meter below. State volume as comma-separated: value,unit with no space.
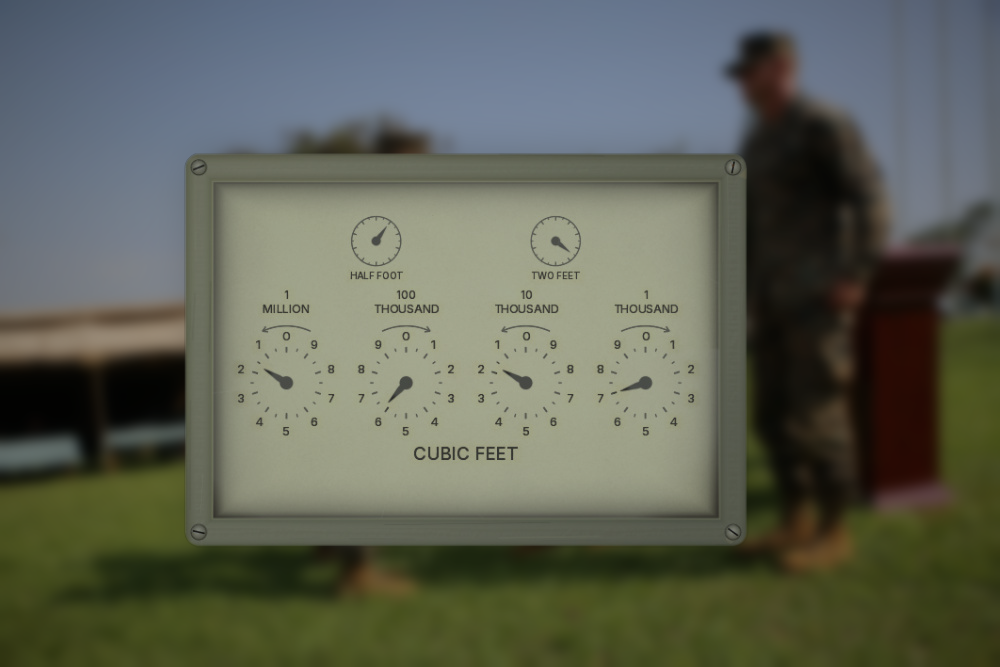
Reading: 161700,ft³
